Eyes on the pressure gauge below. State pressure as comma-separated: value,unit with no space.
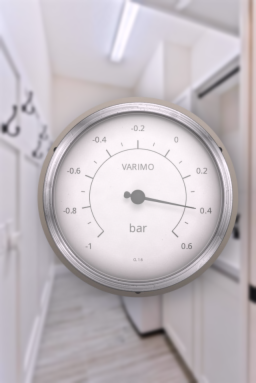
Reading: 0.4,bar
